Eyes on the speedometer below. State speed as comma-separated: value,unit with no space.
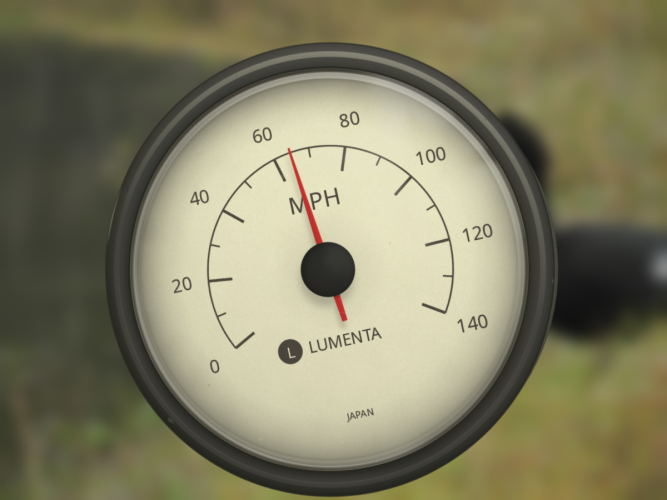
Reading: 65,mph
